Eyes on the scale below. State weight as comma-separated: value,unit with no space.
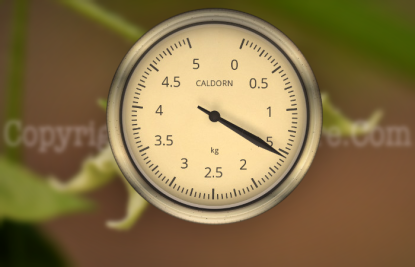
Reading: 1.55,kg
